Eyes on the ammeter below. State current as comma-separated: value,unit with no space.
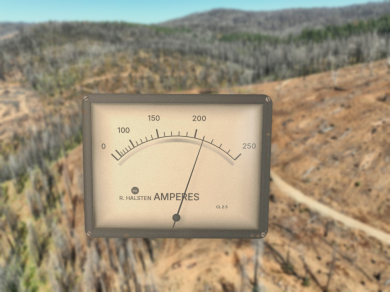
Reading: 210,A
